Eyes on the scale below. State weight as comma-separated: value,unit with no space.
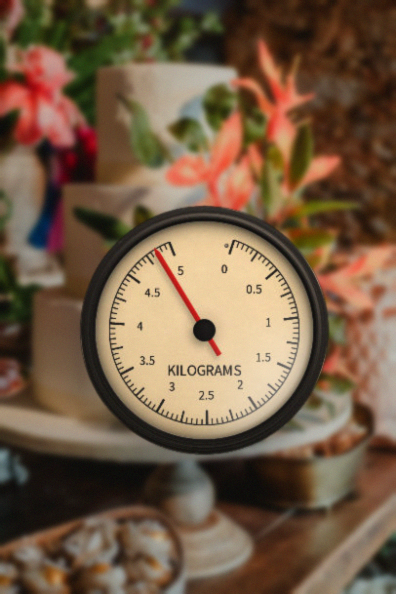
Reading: 4.85,kg
